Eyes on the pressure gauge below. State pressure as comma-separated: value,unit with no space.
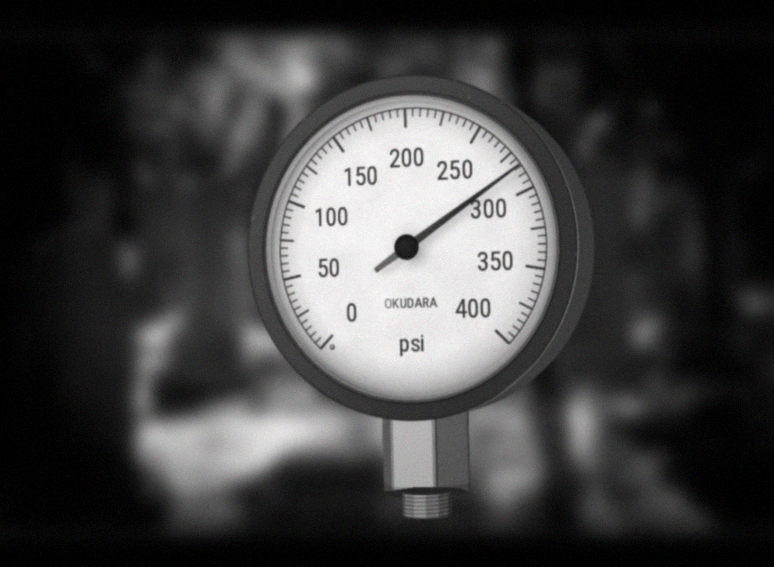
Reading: 285,psi
